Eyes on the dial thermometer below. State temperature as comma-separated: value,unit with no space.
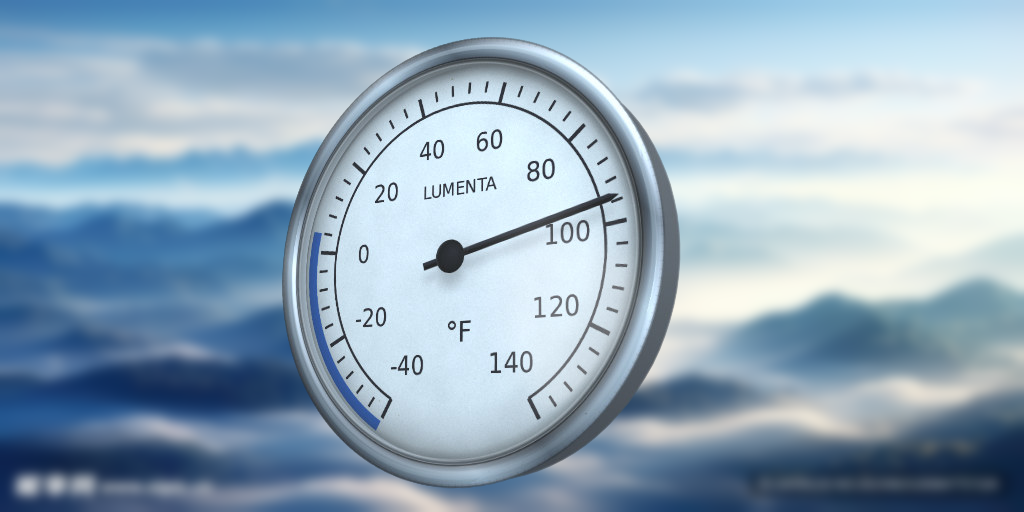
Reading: 96,°F
